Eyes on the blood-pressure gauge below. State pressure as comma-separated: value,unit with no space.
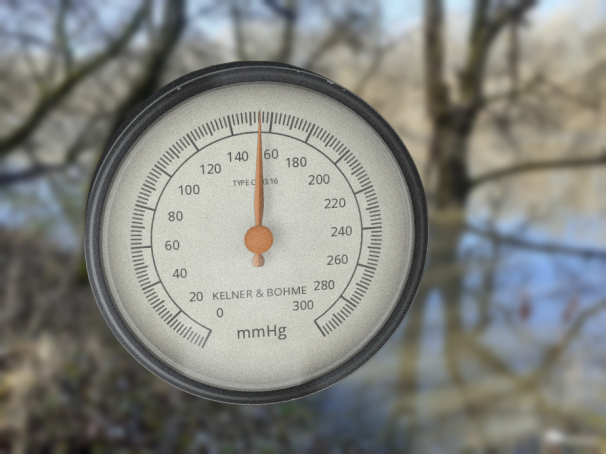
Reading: 154,mmHg
